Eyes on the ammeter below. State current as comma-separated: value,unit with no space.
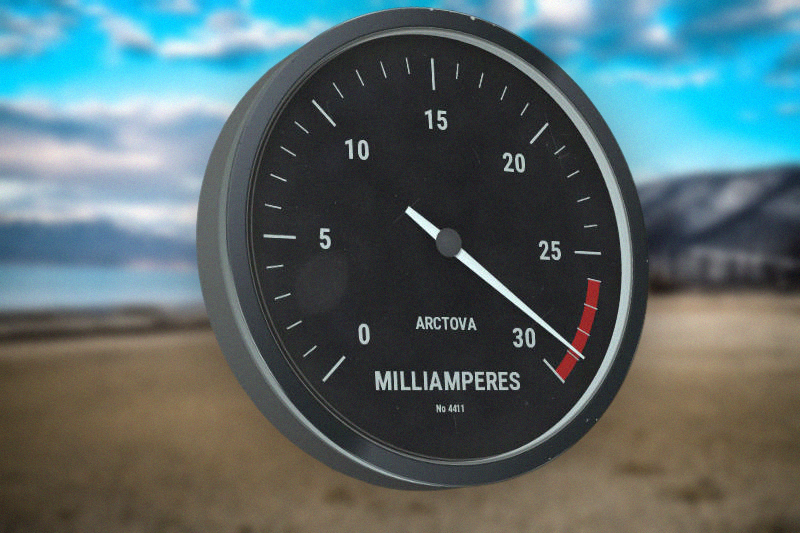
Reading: 29,mA
